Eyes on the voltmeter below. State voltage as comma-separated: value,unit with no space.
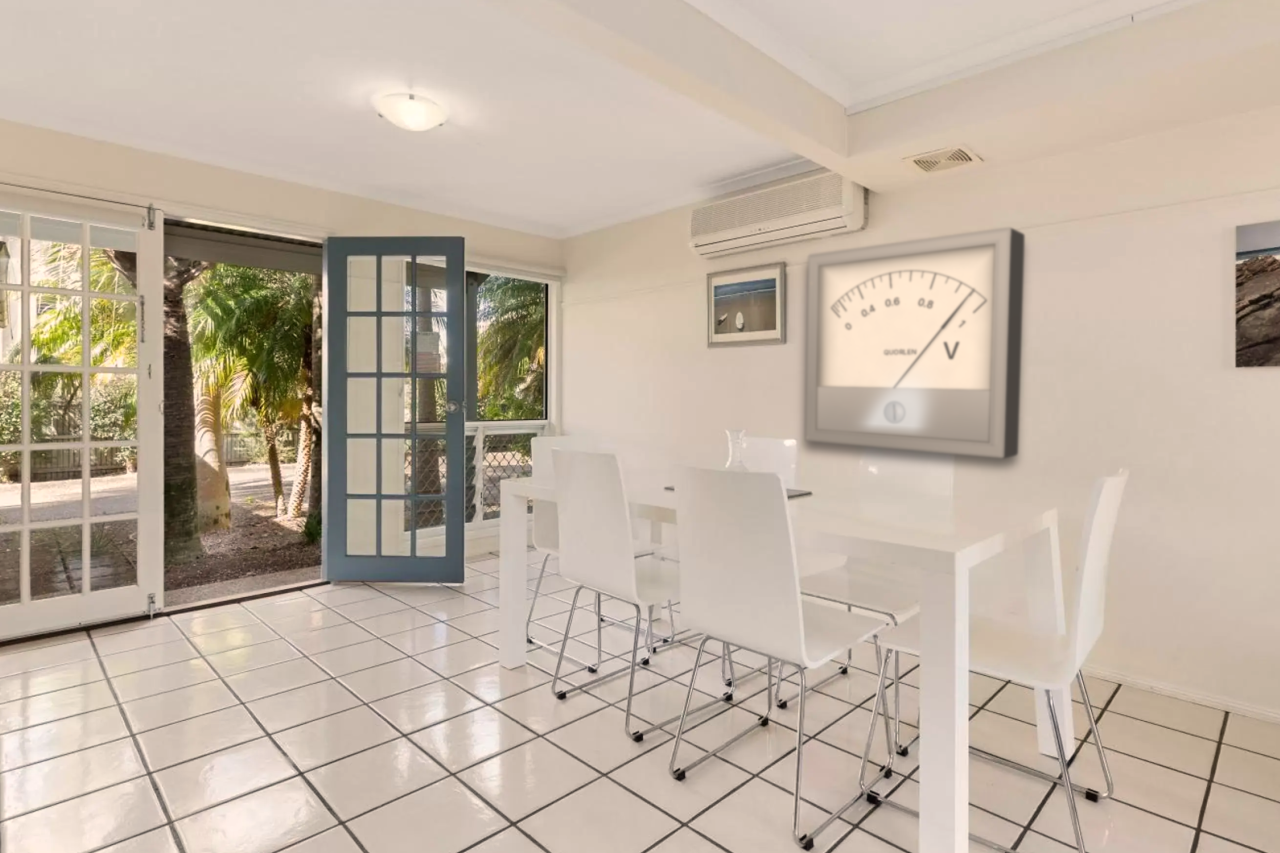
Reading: 0.95,V
